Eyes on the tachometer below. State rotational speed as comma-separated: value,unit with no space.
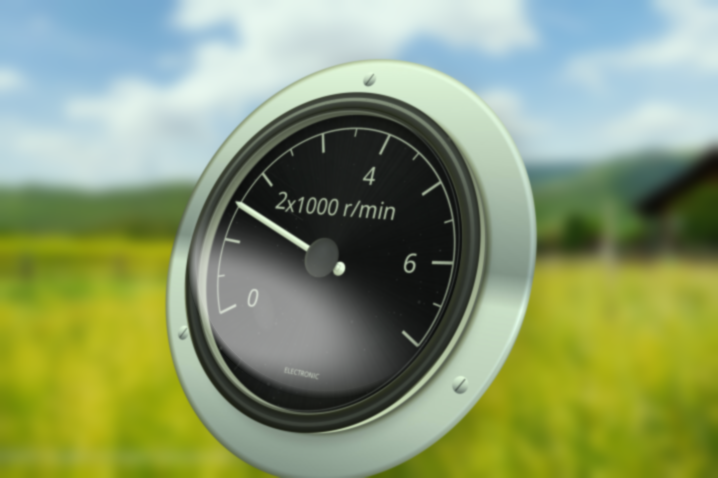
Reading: 1500,rpm
